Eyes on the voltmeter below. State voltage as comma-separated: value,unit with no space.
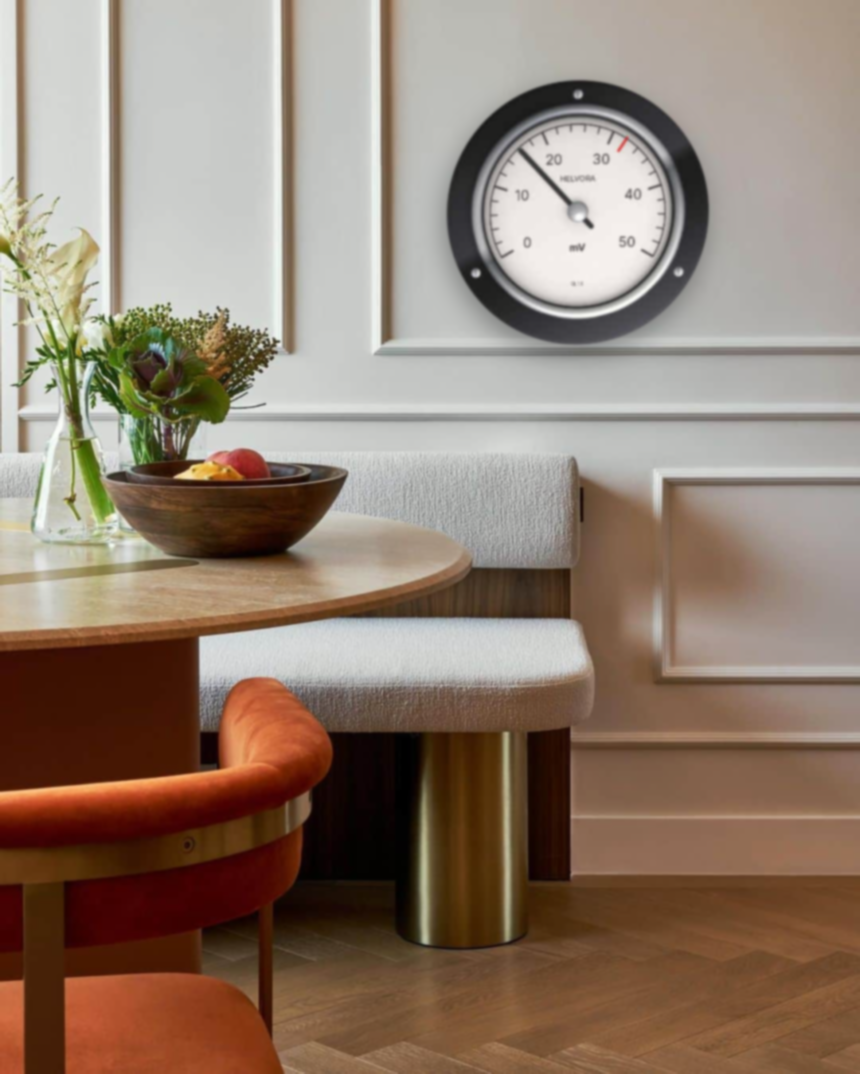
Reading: 16,mV
